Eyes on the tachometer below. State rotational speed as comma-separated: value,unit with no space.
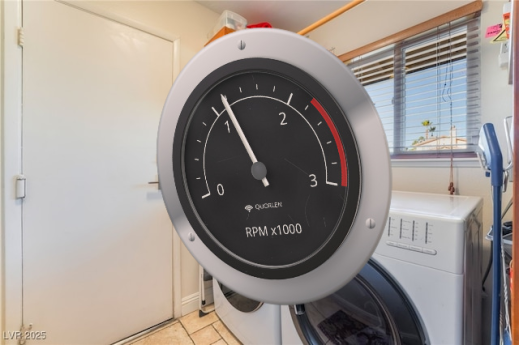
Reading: 1200,rpm
